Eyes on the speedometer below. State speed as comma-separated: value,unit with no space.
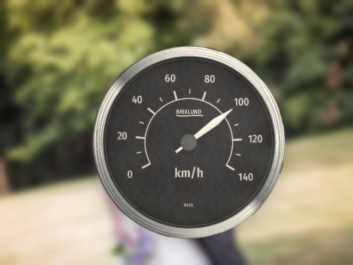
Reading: 100,km/h
